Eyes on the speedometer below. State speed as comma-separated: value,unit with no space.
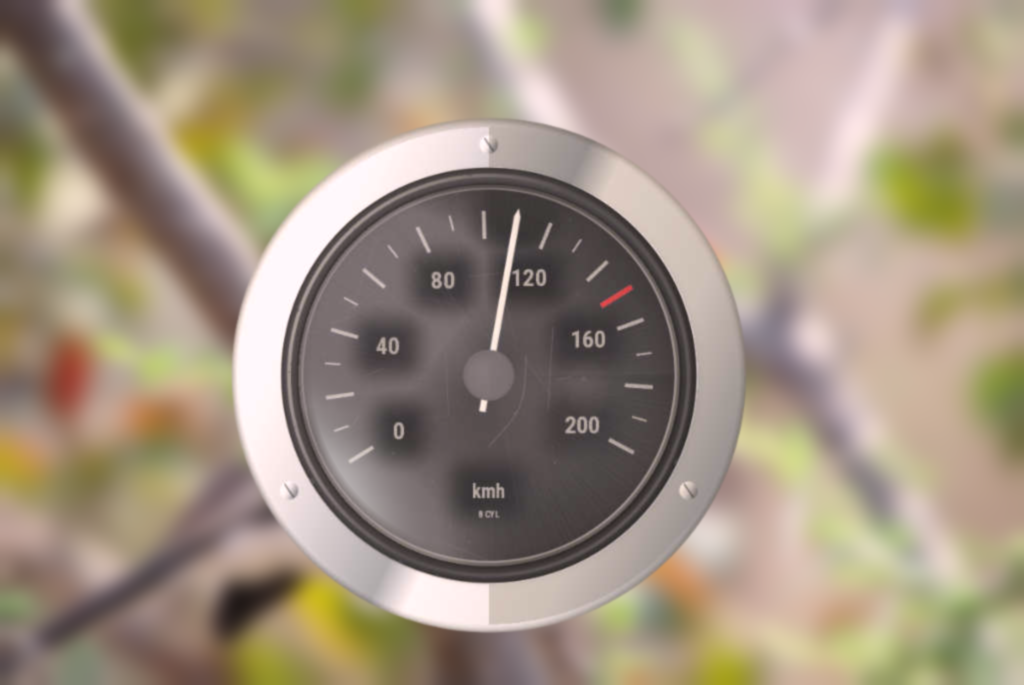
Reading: 110,km/h
